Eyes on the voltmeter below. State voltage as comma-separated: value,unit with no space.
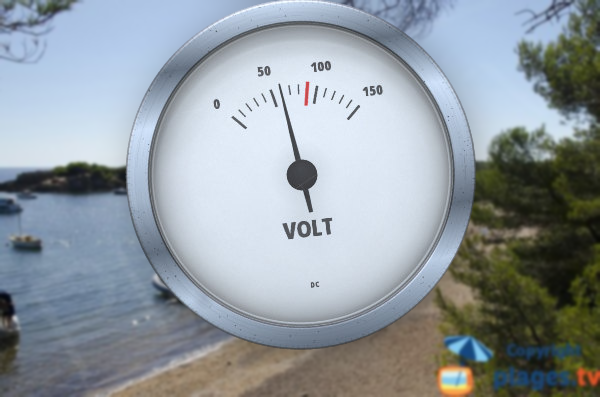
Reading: 60,V
